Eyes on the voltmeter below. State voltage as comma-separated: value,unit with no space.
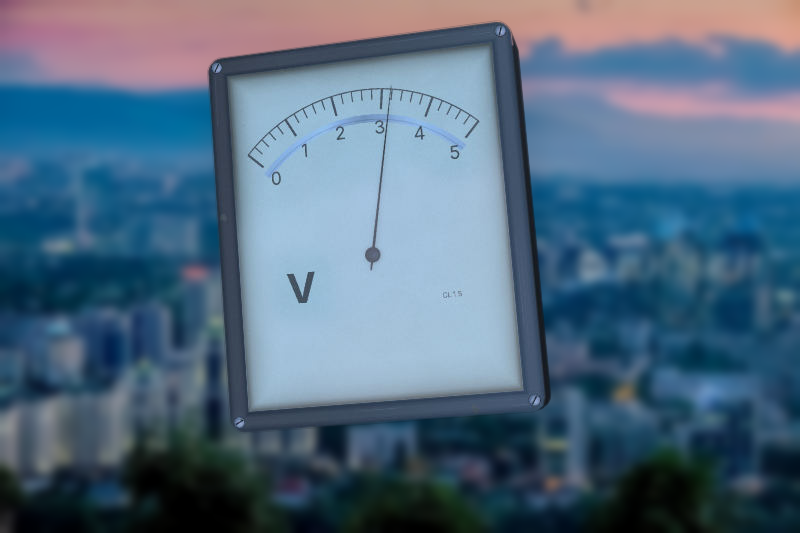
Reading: 3.2,V
